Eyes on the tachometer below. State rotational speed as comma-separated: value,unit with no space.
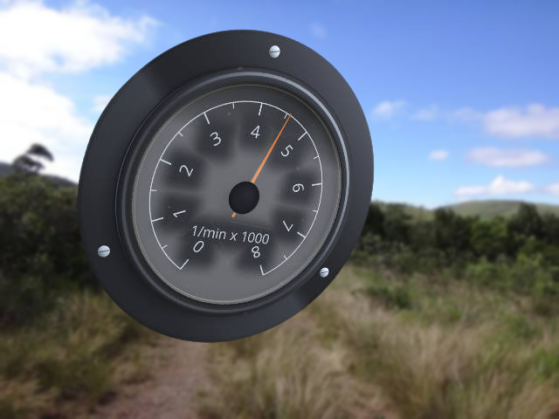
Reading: 4500,rpm
